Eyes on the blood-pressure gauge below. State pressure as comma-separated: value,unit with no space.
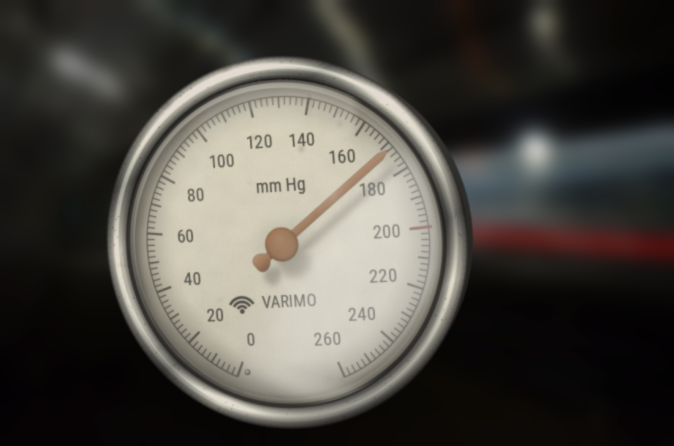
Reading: 172,mmHg
